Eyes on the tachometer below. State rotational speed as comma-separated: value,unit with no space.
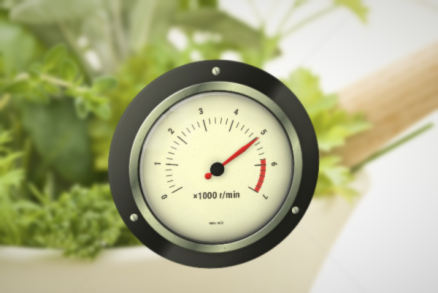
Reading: 5000,rpm
